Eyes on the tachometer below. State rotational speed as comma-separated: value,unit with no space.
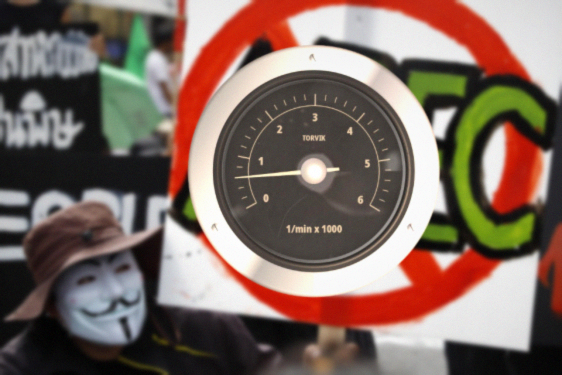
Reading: 600,rpm
